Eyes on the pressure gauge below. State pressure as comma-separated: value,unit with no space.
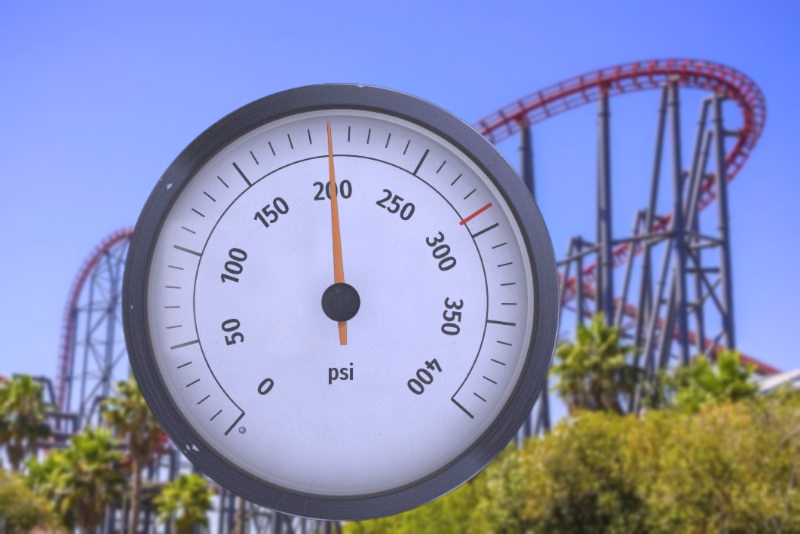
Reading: 200,psi
